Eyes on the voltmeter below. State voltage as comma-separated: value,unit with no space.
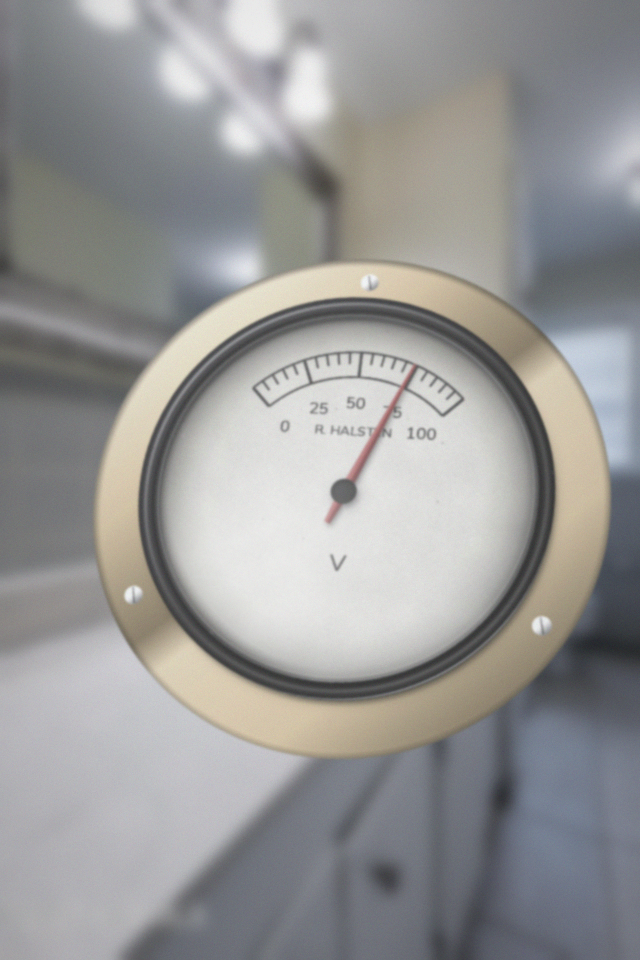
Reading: 75,V
